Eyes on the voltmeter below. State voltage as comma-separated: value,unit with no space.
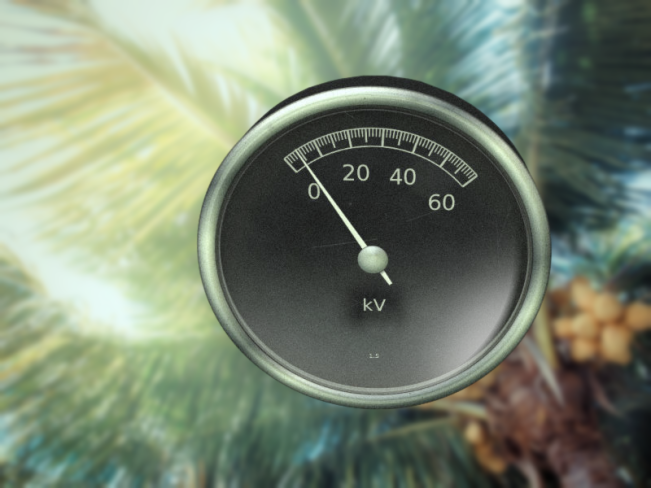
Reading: 5,kV
